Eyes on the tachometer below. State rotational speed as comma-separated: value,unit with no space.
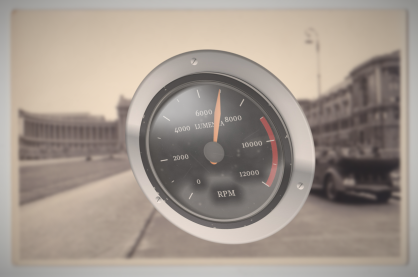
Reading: 7000,rpm
